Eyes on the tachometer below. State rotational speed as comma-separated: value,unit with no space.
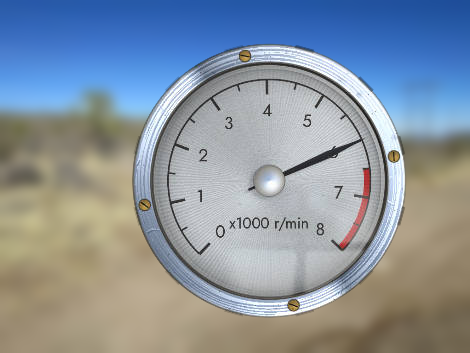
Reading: 6000,rpm
